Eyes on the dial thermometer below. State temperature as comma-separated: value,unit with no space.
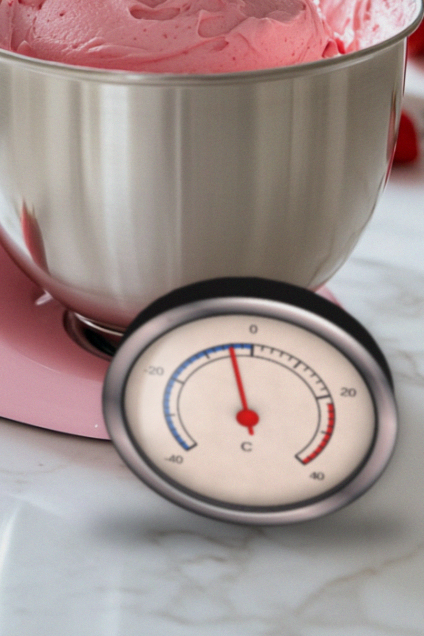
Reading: -4,°C
